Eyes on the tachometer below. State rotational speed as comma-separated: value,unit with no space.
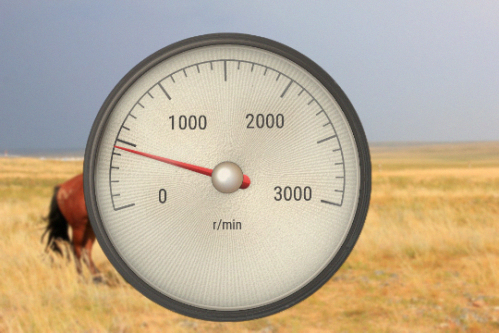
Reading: 450,rpm
